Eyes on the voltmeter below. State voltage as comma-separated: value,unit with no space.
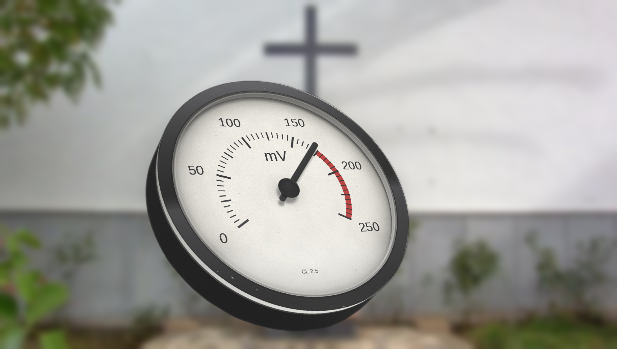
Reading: 170,mV
